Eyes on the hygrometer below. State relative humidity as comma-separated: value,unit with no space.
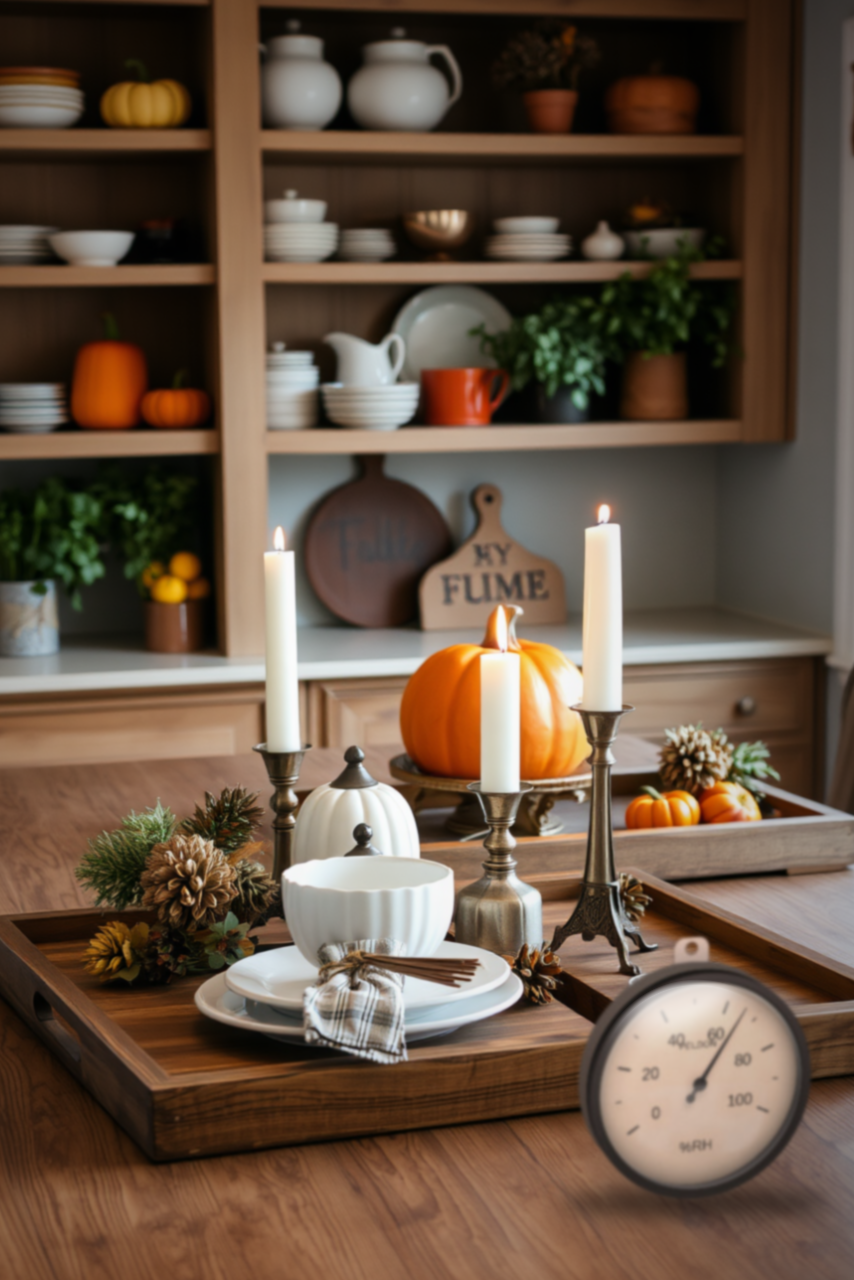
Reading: 65,%
